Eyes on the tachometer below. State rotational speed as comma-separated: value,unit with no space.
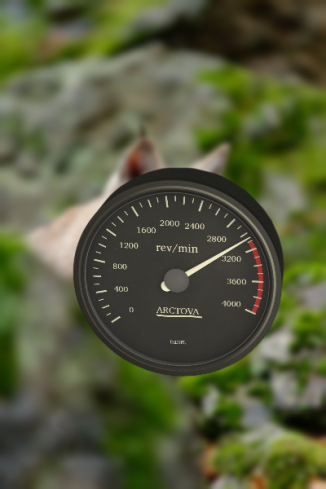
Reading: 3050,rpm
